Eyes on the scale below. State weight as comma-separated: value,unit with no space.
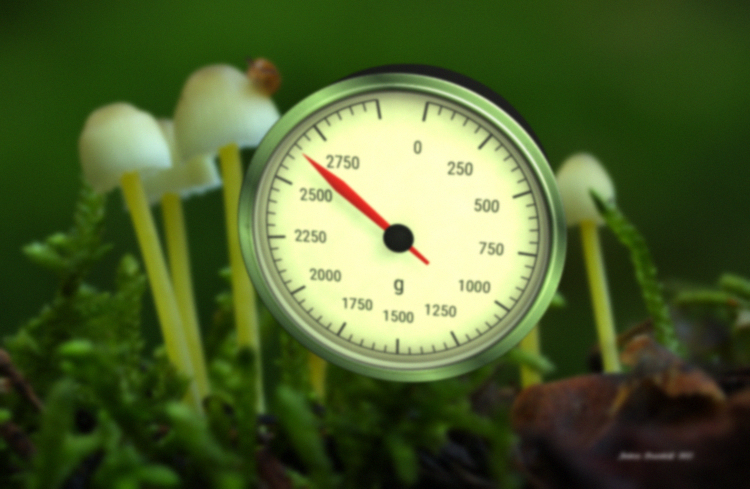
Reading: 2650,g
